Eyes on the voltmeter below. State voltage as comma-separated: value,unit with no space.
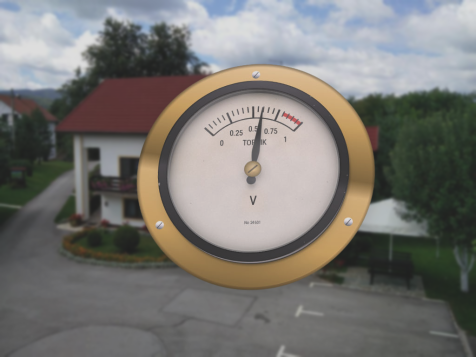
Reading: 0.6,V
